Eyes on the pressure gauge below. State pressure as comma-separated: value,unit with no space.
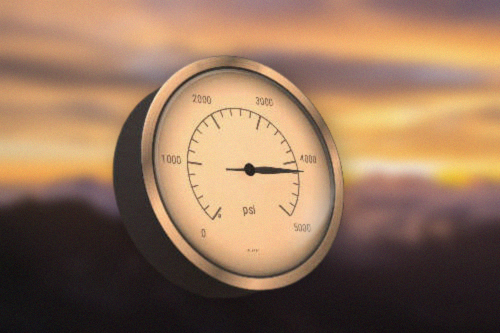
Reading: 4200,psi
